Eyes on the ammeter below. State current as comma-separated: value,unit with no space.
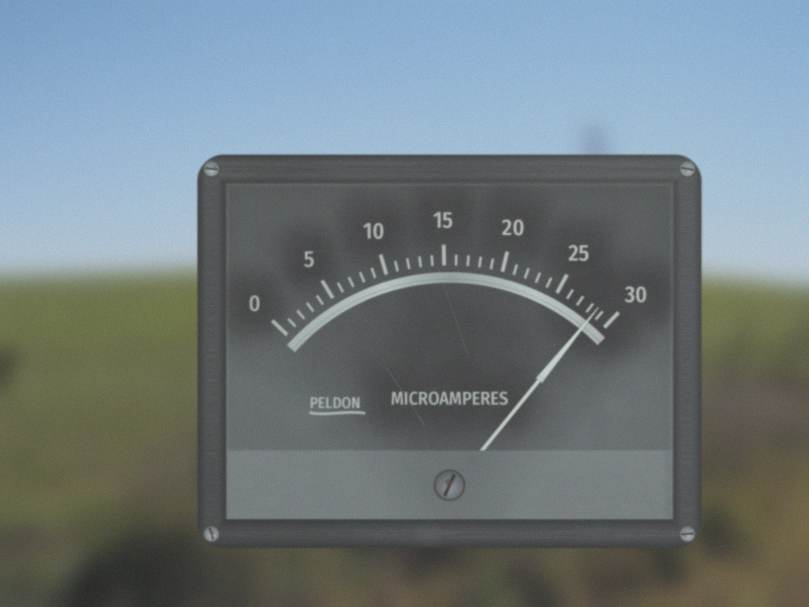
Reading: 28.5,µA
